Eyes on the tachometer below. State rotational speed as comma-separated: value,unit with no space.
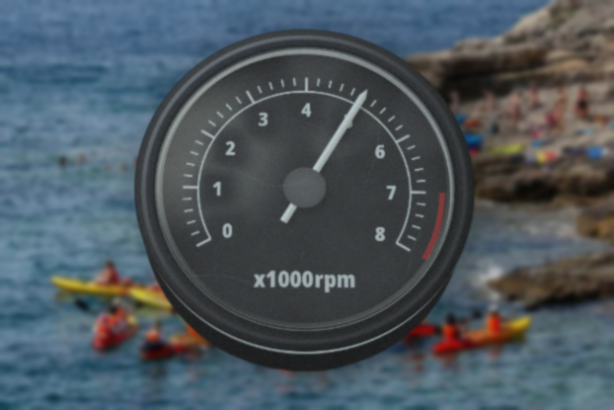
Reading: 5000,rpm
